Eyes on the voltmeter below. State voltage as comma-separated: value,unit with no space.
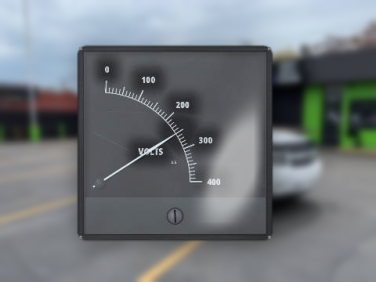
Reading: 250,V
